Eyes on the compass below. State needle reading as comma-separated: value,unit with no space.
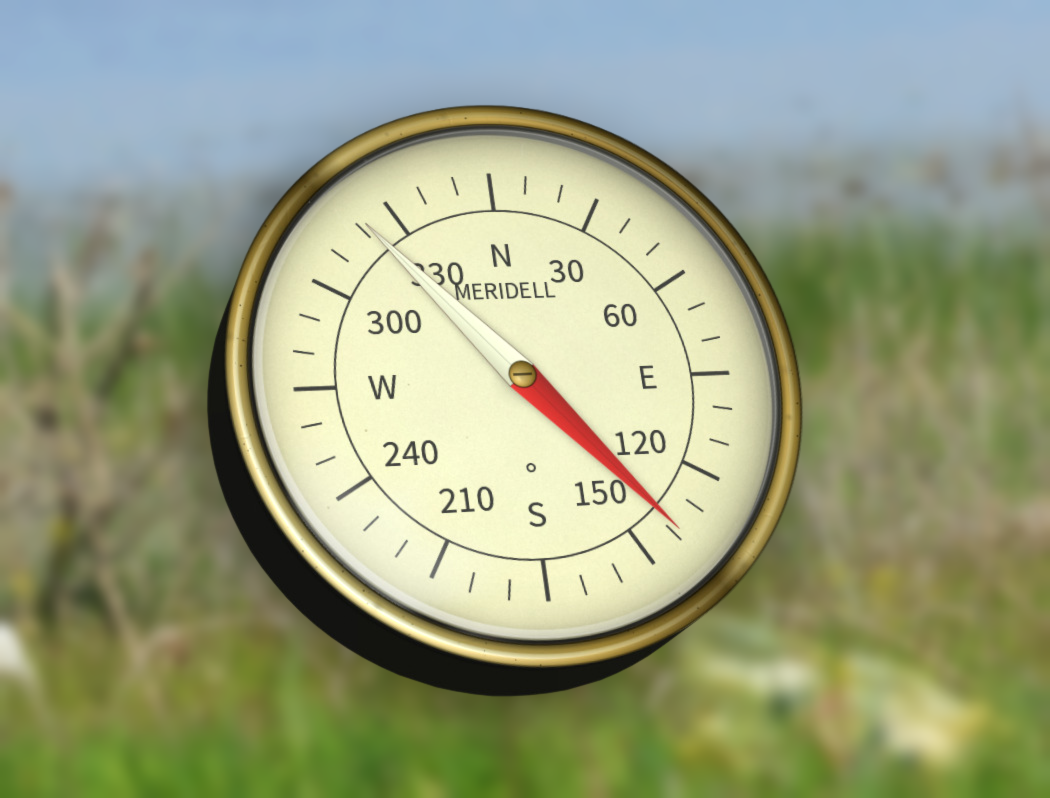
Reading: 140,°
